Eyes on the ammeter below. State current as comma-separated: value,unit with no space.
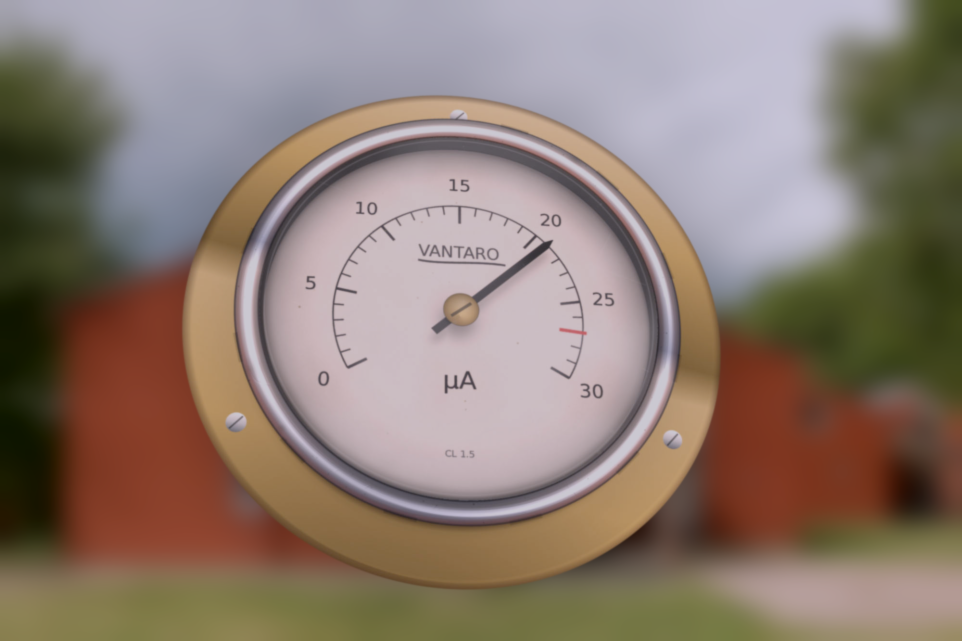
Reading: 21,µA
